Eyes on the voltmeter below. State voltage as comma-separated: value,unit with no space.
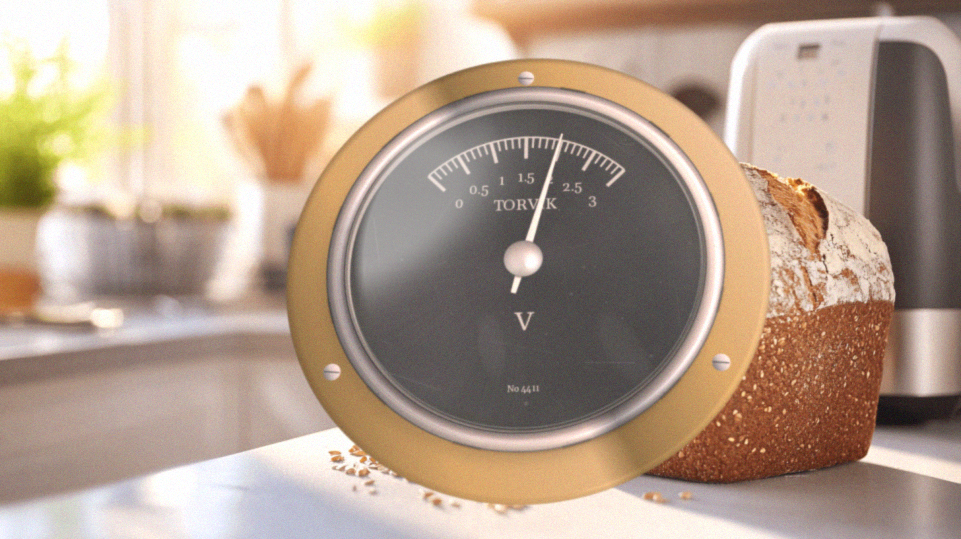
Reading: 2,V
